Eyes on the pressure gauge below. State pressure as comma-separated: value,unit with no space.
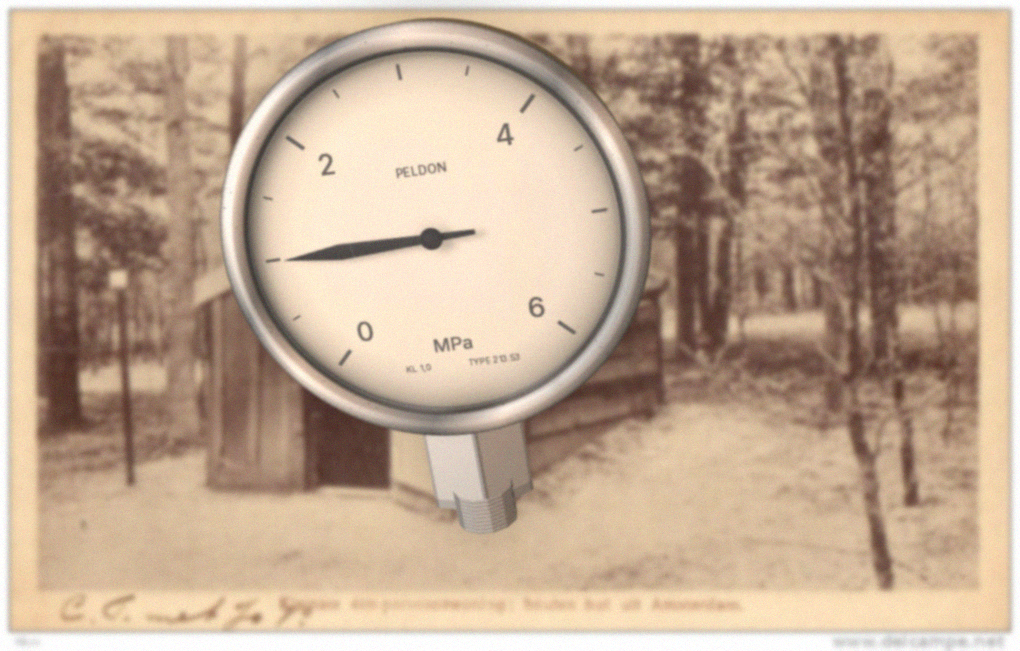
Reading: 1,MPa
